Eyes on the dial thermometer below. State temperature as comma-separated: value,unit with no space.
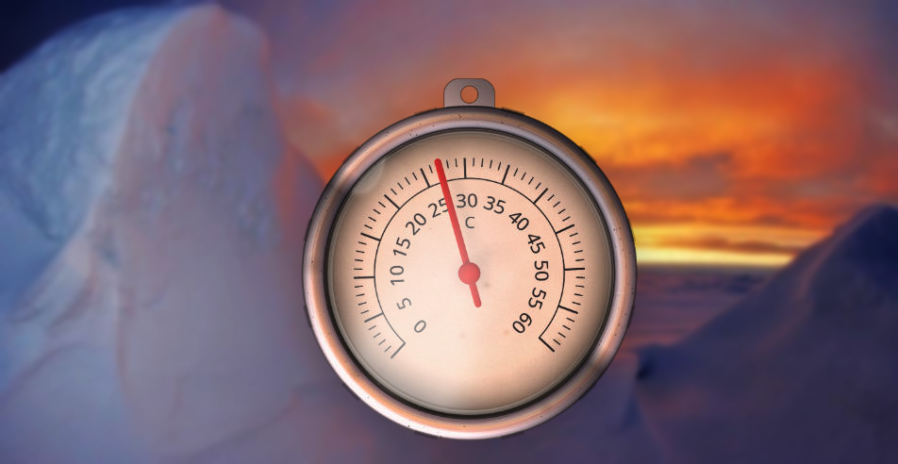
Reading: 27,°C
